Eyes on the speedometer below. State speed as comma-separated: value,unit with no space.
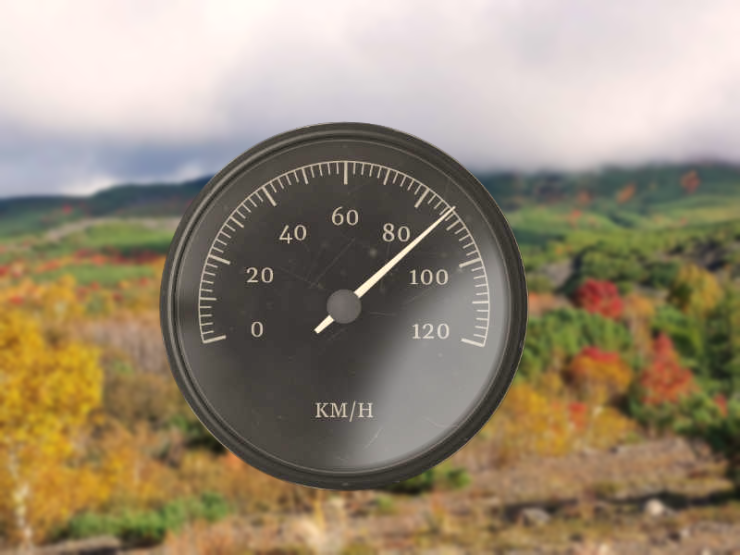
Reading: 87,km/h
